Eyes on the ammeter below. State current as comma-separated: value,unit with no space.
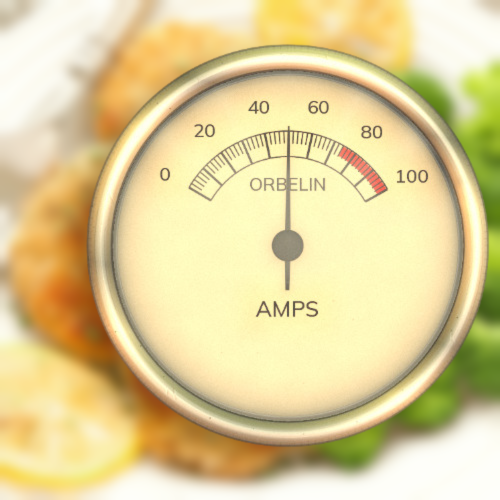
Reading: 50,A
